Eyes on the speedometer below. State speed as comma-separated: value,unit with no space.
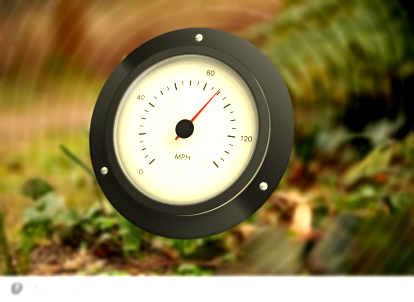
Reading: 90,mph
